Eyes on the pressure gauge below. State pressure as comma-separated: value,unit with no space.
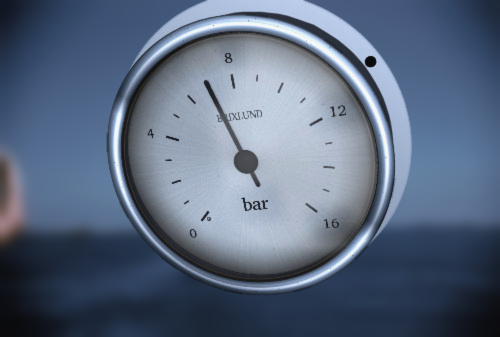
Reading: 7,bar
